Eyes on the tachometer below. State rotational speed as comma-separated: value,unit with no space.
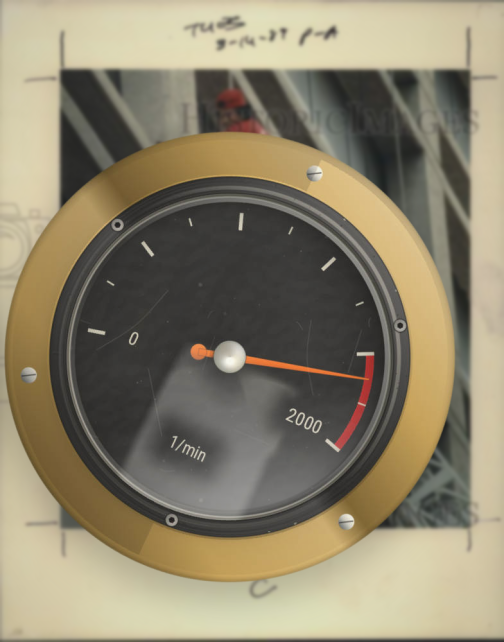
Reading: 1700,rpm
